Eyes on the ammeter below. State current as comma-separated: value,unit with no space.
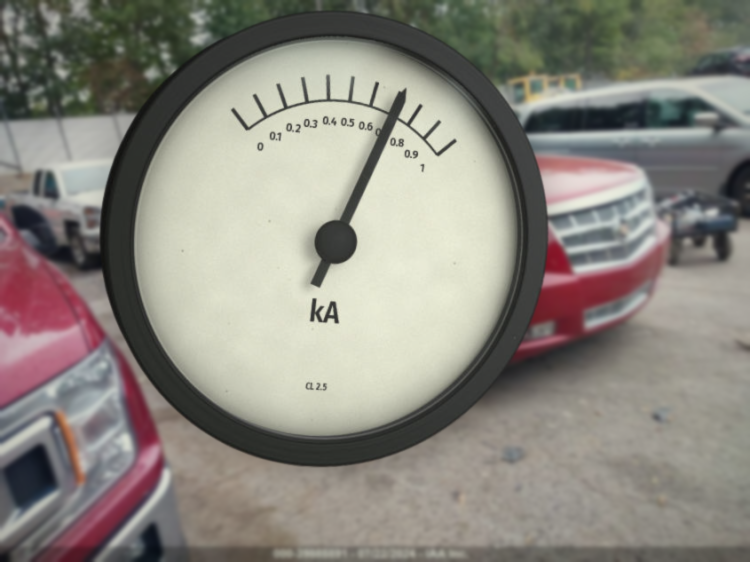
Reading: 0.7,kA
